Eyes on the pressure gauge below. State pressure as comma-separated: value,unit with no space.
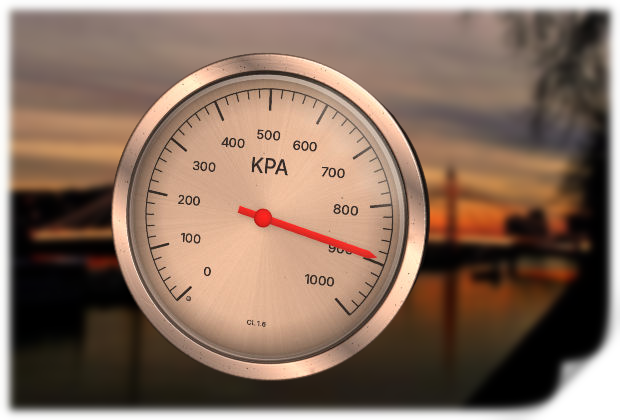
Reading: 890,kPa
